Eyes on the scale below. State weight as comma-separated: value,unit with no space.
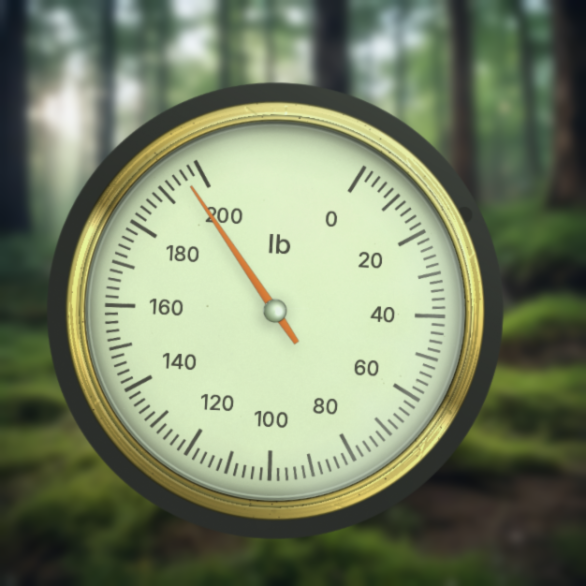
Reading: 196,lb
